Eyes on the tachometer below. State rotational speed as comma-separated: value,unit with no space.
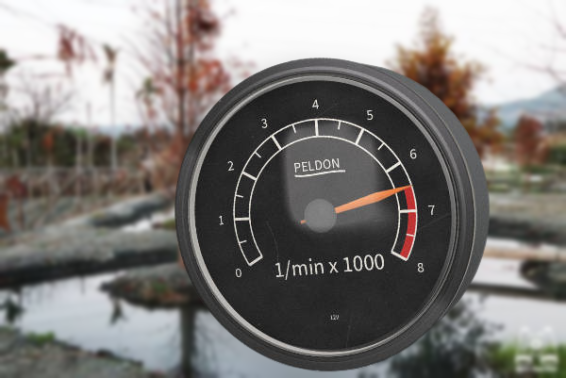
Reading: 6500,rpm
